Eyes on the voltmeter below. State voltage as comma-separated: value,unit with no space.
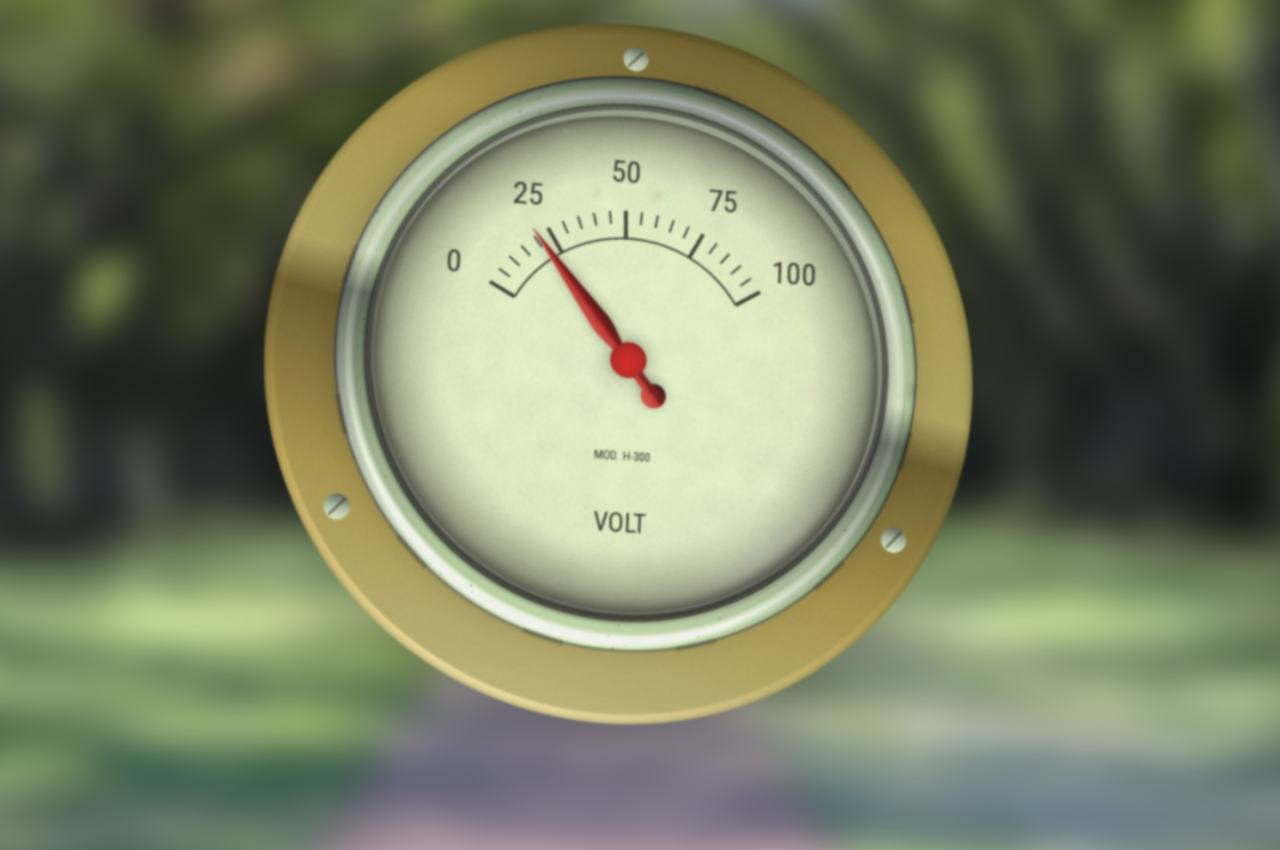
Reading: 20,V
